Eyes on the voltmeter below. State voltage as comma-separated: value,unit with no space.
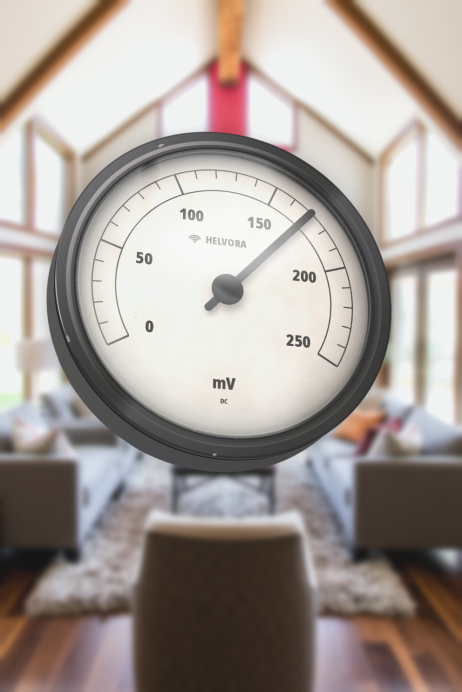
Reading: 170,mV
